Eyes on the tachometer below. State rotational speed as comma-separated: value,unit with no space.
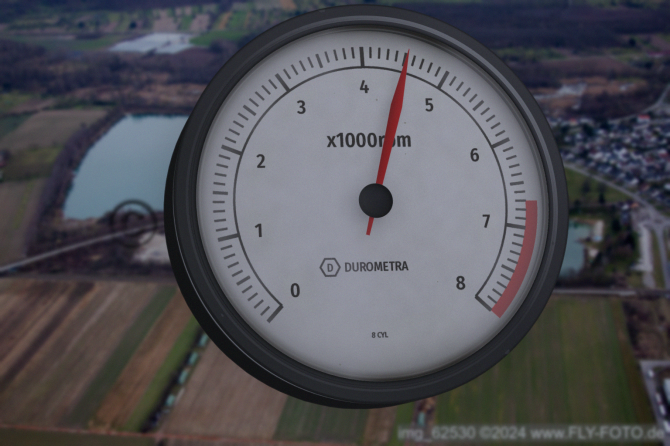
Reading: 4500,rpm
